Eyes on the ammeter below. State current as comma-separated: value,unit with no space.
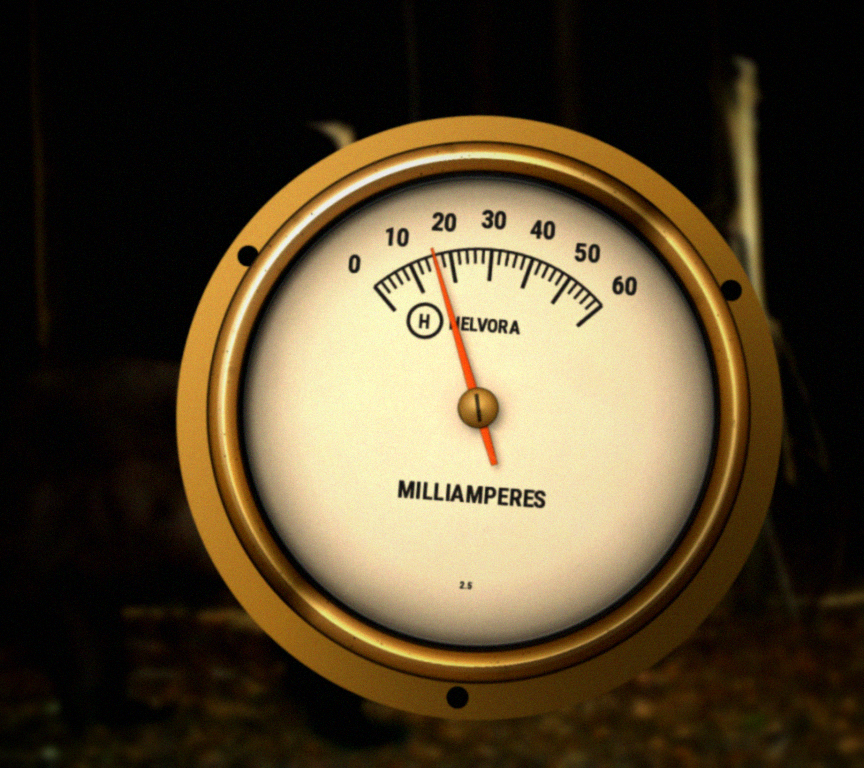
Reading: 16,mA
